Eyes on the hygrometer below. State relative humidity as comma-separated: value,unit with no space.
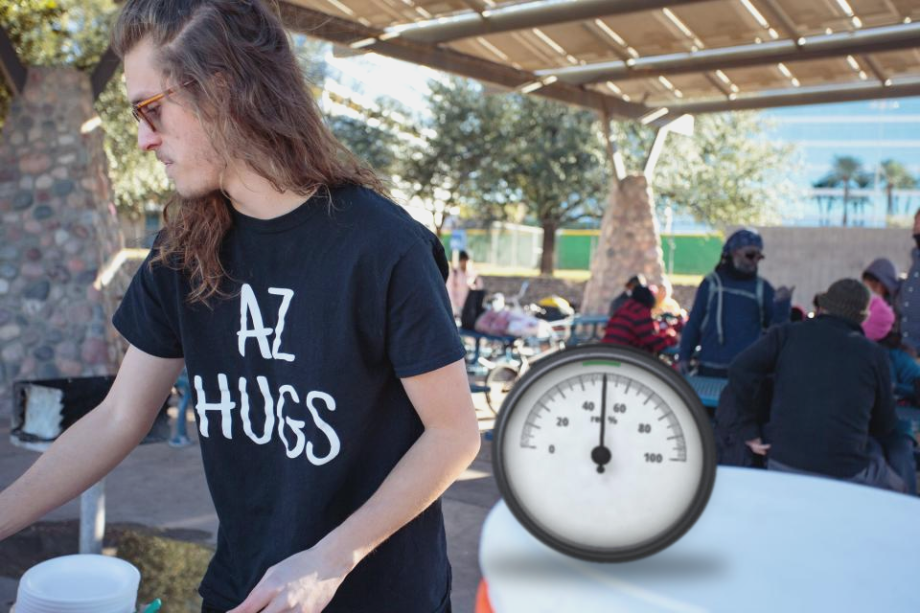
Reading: 50,%
